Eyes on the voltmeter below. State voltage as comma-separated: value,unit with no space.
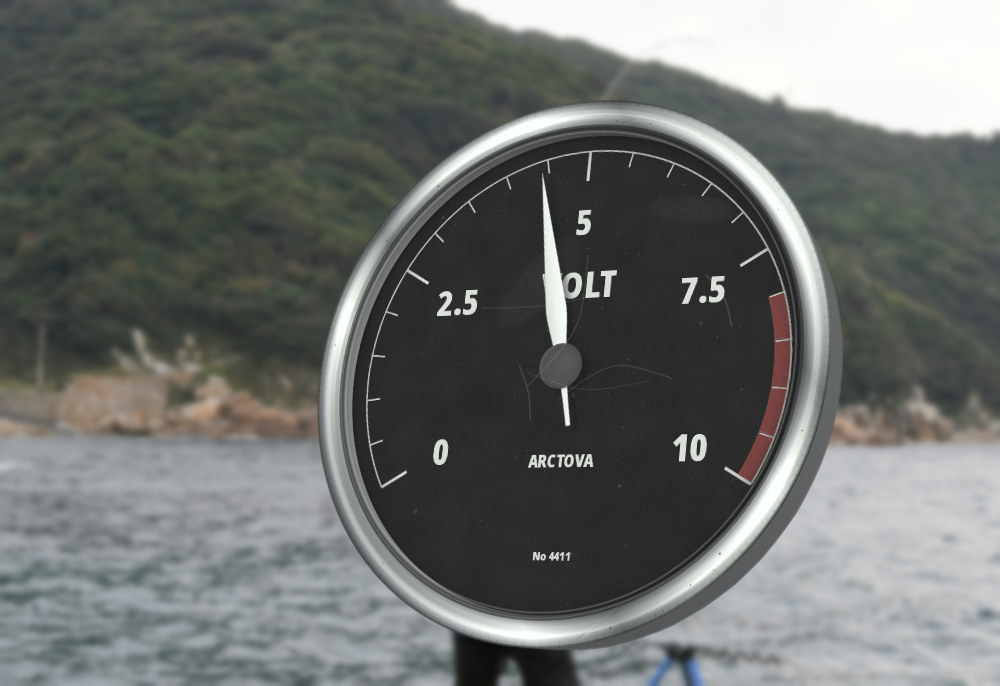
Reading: 4.5,V
